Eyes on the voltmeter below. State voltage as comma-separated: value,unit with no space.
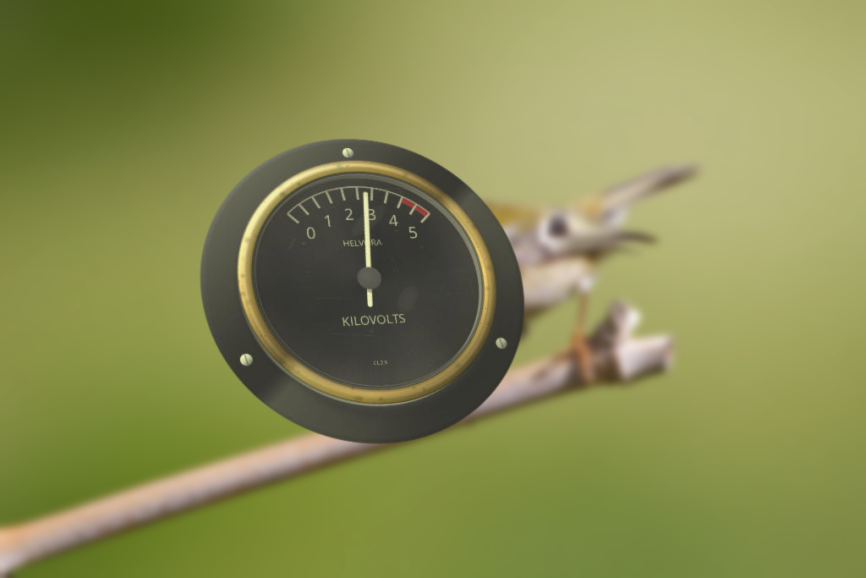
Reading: 2.75,kV
